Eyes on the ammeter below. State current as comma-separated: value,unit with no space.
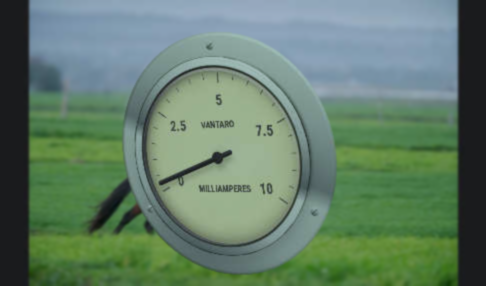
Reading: 0.25,mA
